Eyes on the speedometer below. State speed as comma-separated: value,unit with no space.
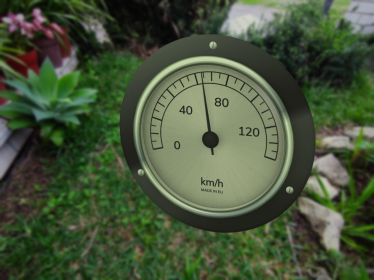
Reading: 65,km/h
